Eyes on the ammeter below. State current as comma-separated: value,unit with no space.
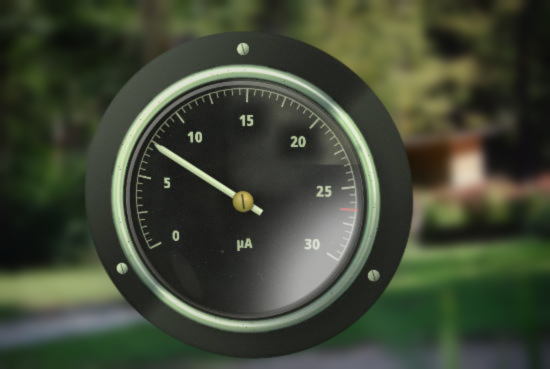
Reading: 7.5,µA
